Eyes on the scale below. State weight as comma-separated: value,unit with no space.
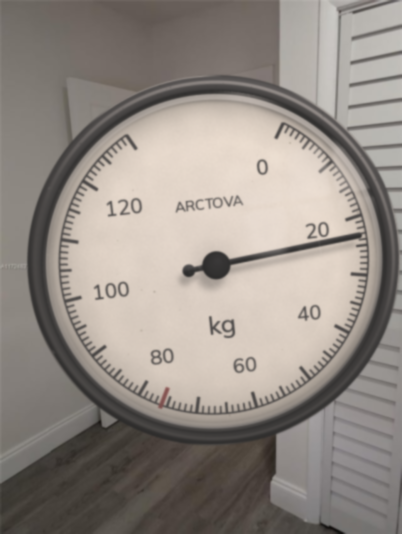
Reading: 23,kg
